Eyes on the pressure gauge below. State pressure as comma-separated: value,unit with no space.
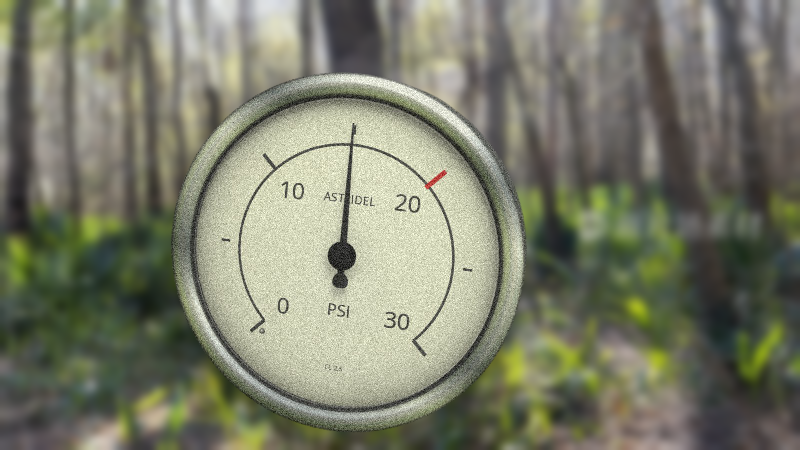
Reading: 15,psi
